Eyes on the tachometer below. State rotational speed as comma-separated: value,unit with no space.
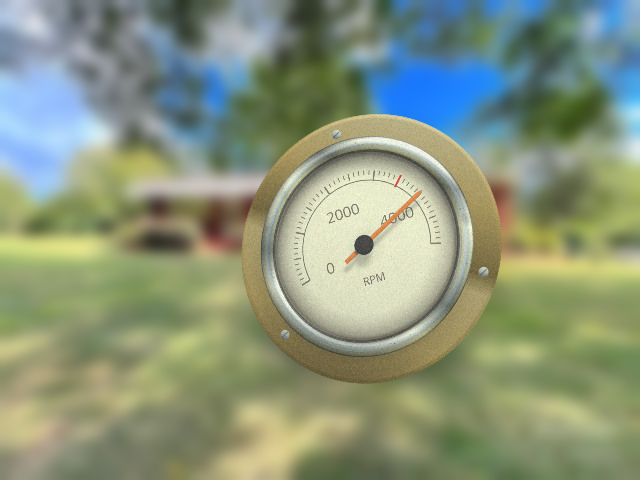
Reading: 4000,rpm
